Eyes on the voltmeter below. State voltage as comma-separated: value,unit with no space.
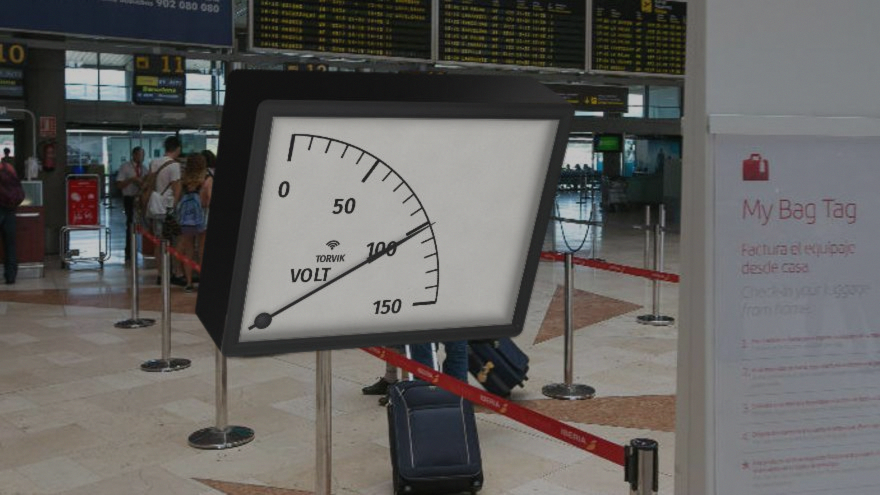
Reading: 100,V
